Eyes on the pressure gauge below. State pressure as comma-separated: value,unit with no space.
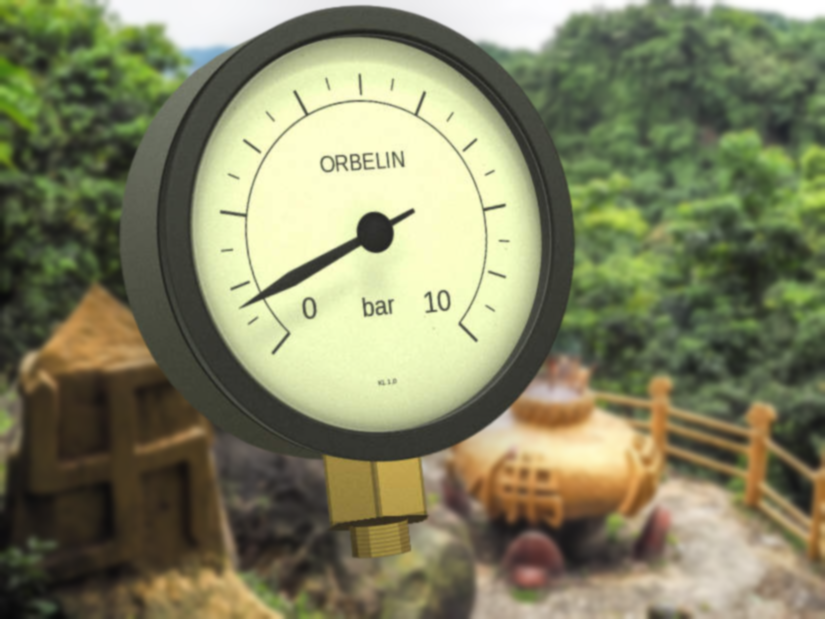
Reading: 0.75,bar
